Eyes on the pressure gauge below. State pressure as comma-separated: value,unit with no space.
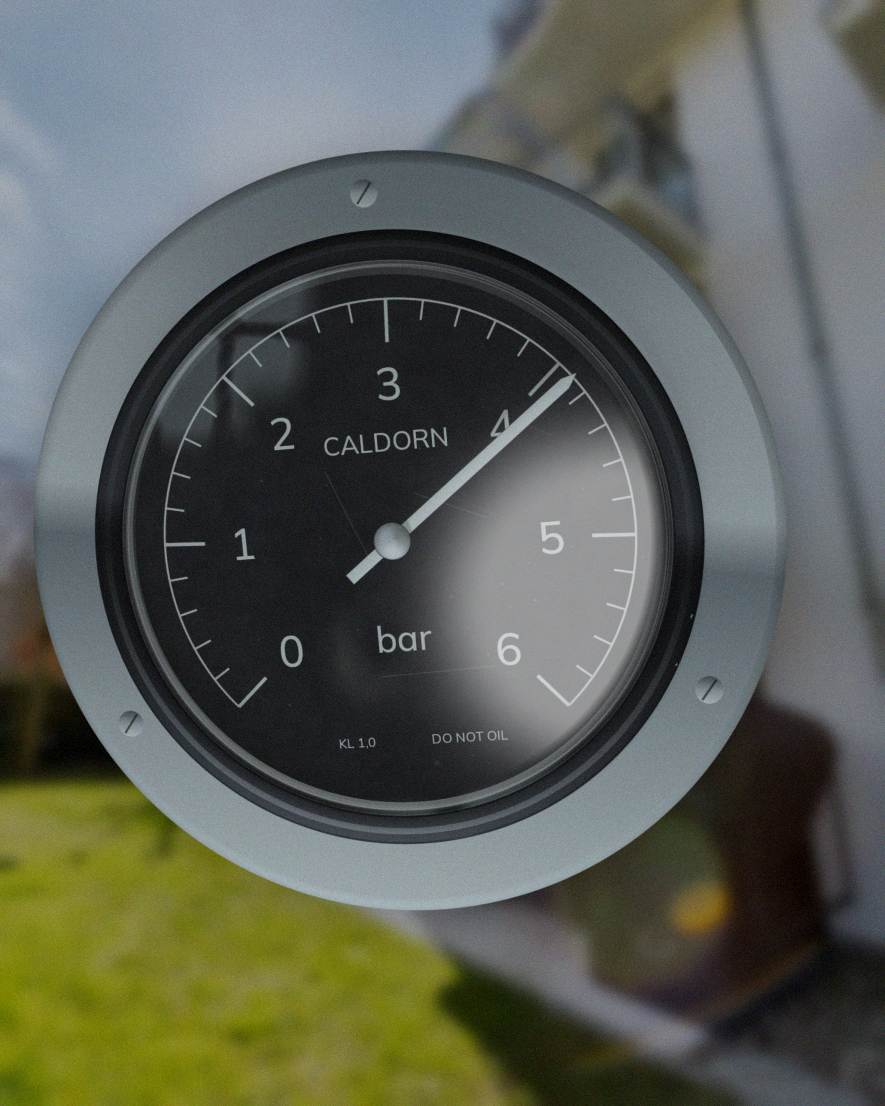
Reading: 4.1,bar
